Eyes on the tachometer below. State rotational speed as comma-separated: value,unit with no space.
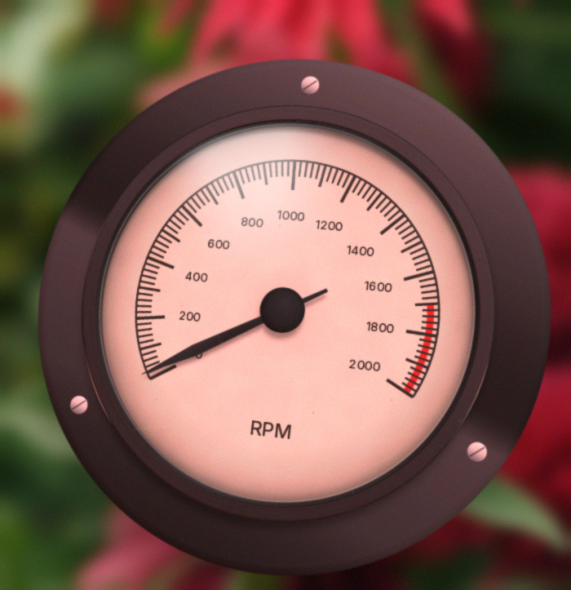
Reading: 20,rpm
